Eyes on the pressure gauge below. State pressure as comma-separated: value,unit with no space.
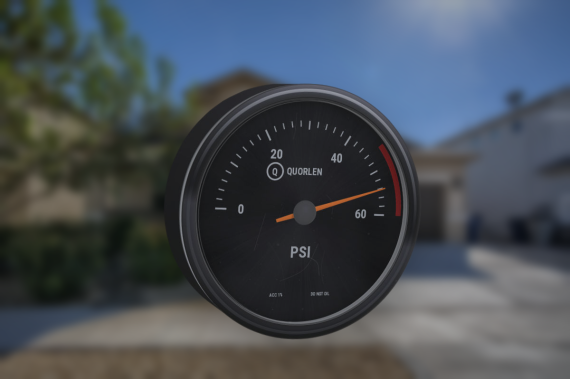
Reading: 54,psi
